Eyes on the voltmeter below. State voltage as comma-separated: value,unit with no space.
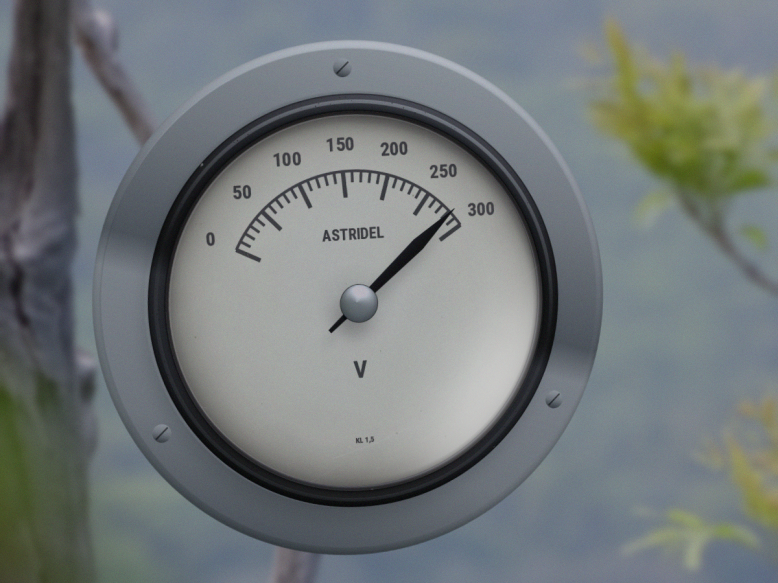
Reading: 280,V
